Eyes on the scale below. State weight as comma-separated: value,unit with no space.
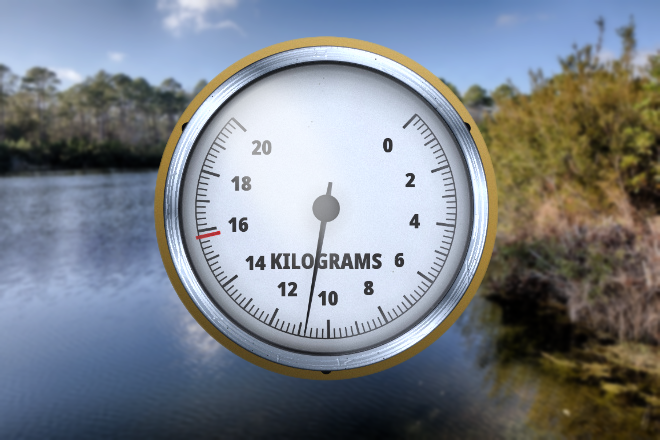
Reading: 10.8,kg
